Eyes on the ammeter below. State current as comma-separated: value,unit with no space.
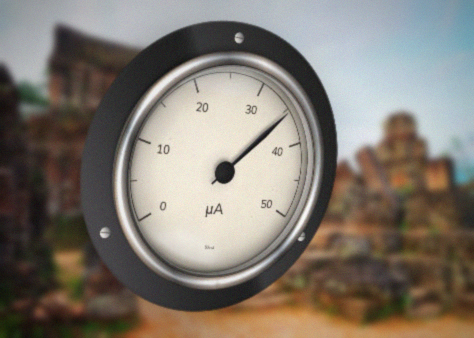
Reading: 35,µA
